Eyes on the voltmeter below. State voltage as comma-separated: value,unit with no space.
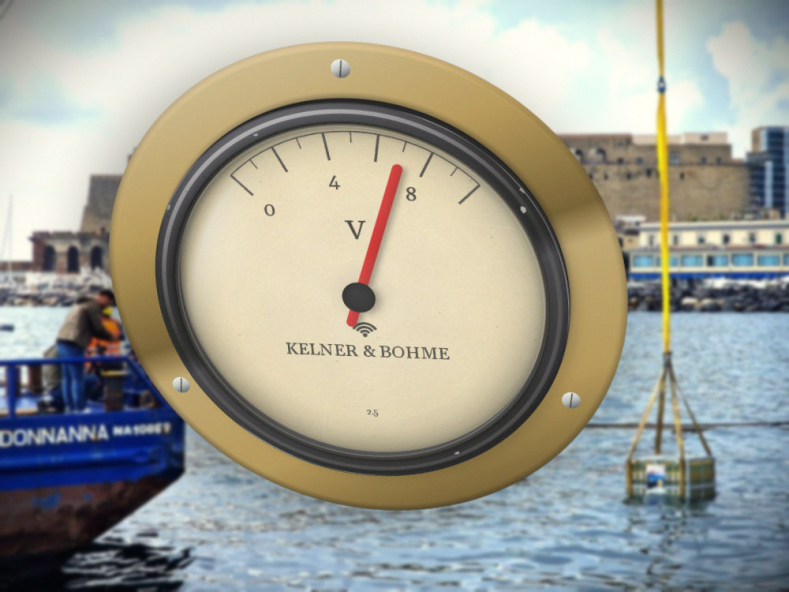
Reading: 7,V
